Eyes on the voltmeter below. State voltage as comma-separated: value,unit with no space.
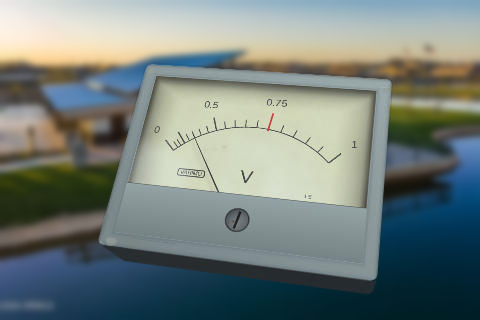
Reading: 0.35,V
